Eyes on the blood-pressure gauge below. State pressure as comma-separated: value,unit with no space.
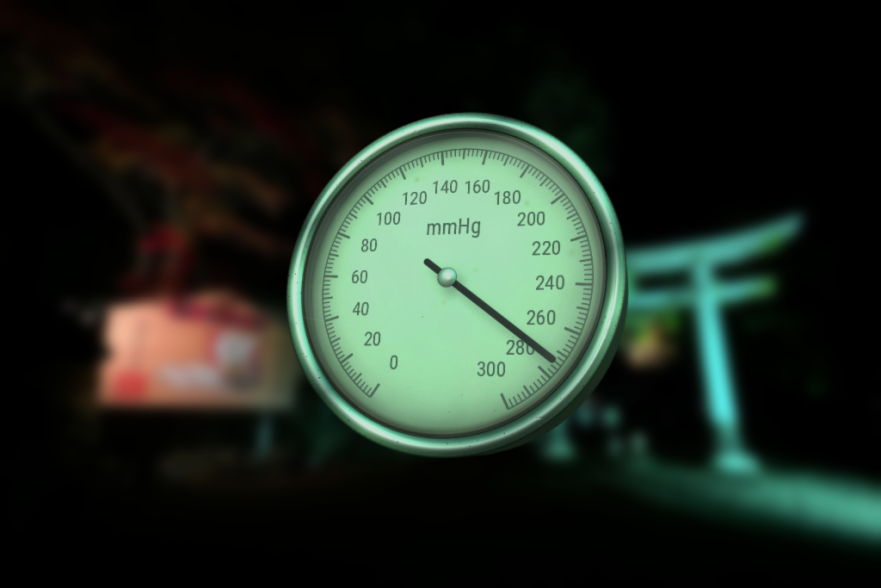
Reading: 274,mmHg
